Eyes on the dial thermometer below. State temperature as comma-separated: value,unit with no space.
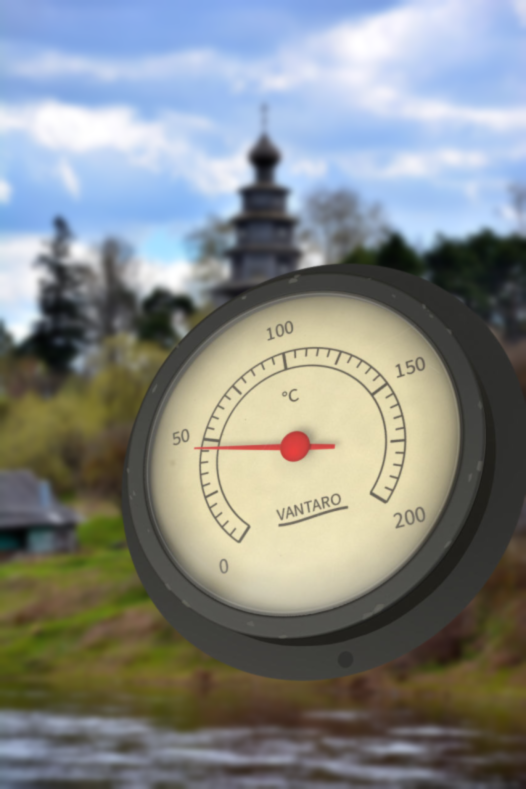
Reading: 45,°C
